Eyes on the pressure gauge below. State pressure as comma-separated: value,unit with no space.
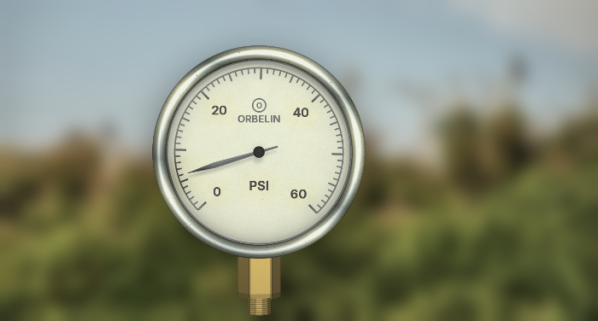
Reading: 6,psi
